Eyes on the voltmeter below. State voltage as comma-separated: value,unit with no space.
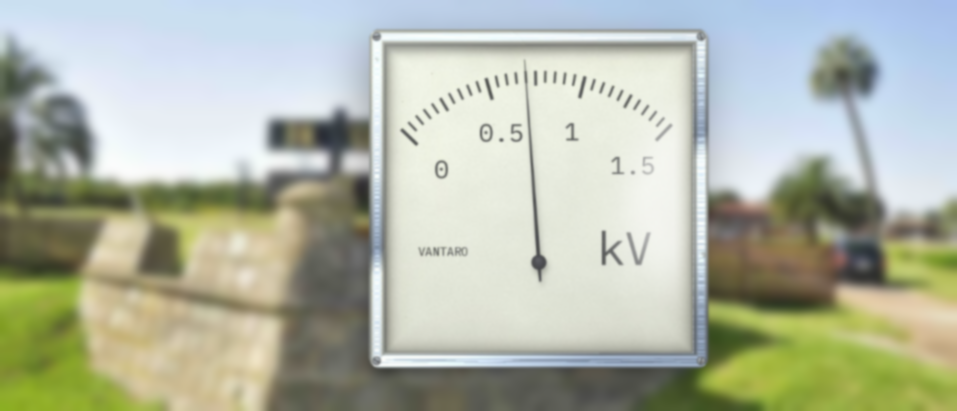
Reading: 0.7,kV
